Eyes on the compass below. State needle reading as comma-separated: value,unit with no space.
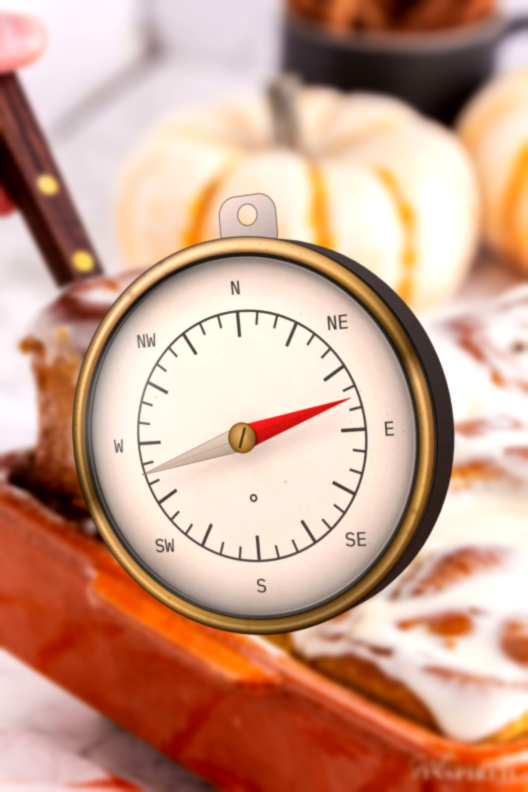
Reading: 75,°
